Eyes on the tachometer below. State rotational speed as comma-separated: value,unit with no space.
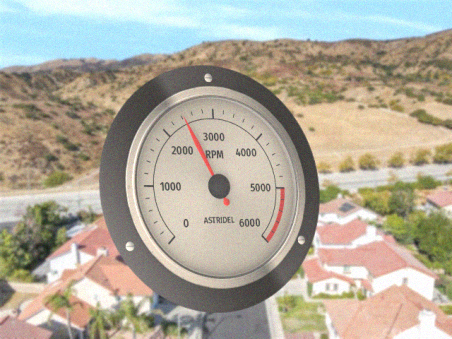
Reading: 2400,rpm
